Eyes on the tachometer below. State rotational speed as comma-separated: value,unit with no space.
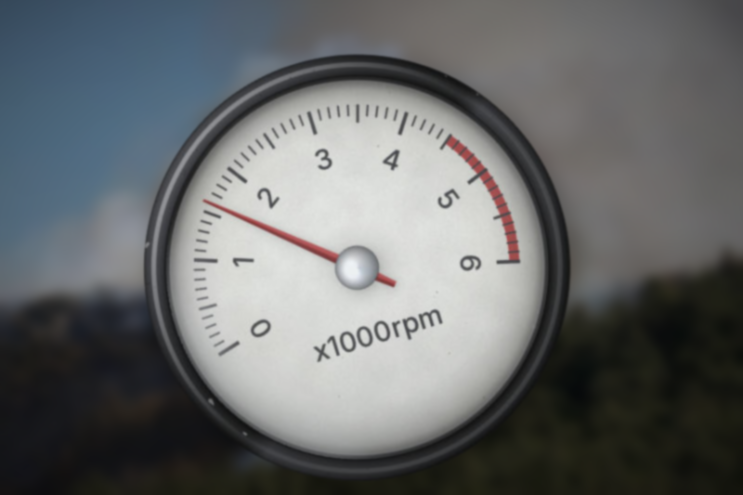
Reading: 1600,rpm
